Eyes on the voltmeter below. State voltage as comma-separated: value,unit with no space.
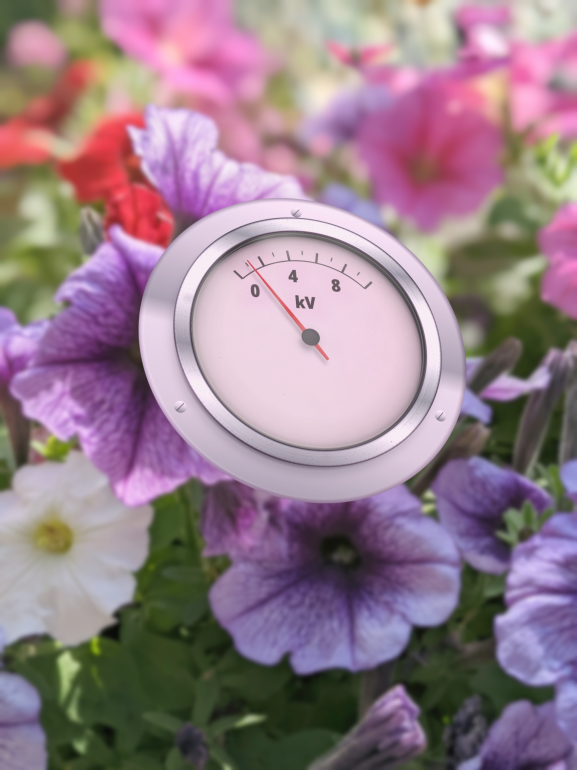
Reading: 1,kV
